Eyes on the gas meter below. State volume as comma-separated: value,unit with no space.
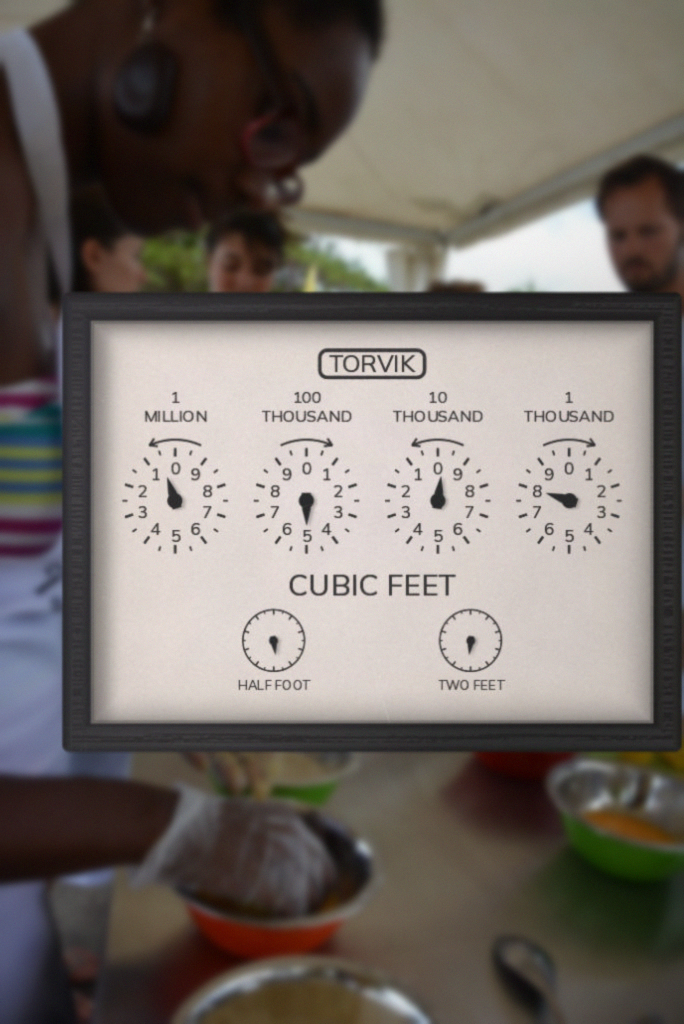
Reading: 49800,ft³
